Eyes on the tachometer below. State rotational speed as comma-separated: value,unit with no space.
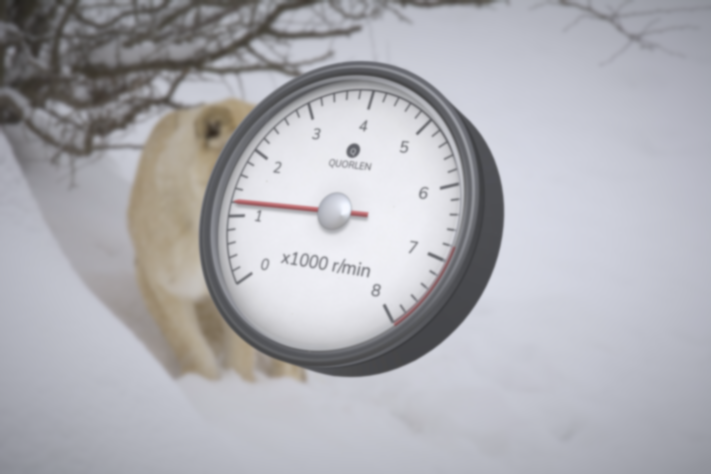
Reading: 1200,rpm
